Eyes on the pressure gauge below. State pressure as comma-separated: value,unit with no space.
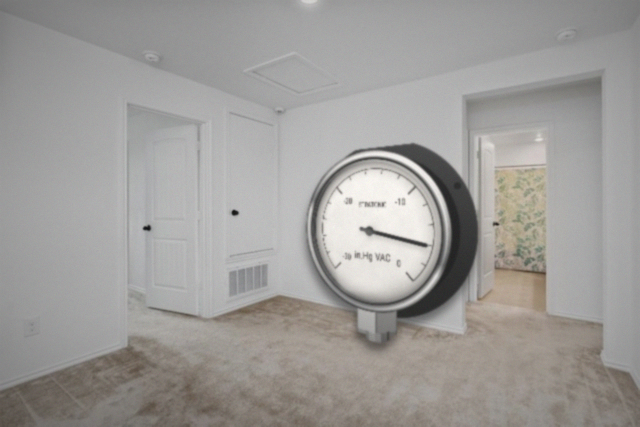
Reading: -4,inHg
